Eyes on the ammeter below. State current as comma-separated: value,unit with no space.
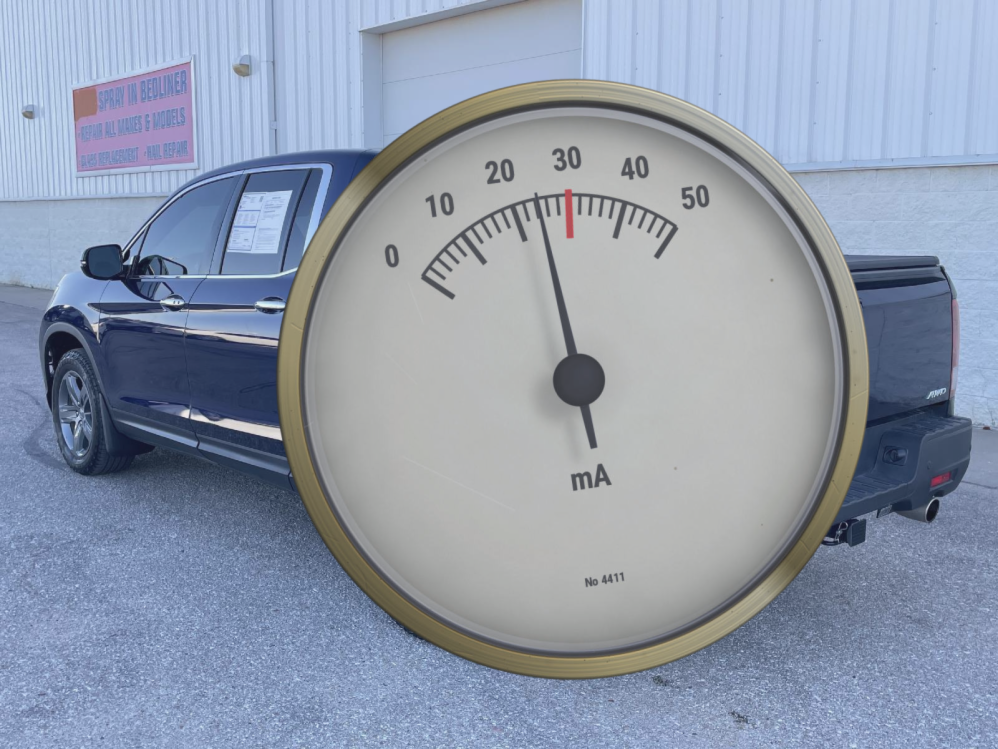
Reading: 24,mA
